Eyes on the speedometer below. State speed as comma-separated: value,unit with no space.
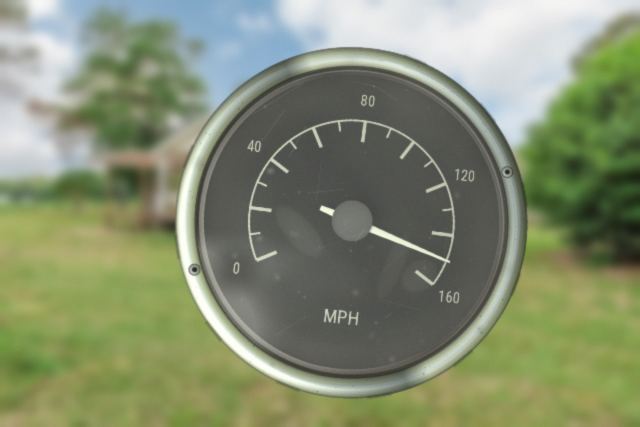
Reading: 150,mph
